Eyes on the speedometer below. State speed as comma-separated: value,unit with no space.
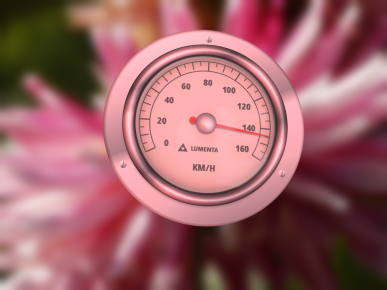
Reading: 145,km/h
